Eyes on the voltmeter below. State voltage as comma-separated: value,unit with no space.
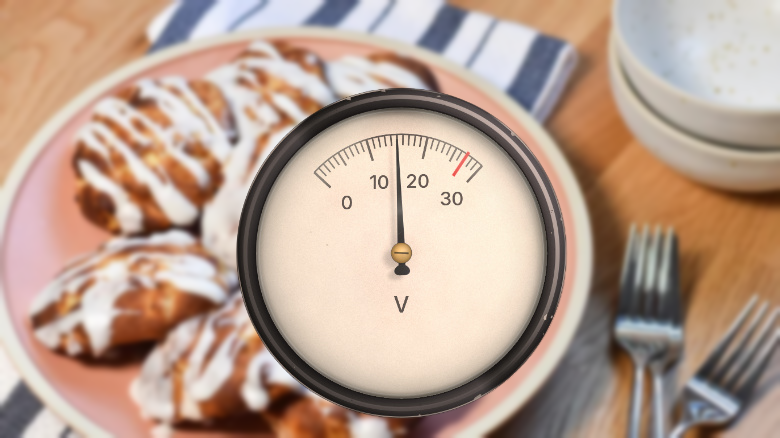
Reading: 15,V
